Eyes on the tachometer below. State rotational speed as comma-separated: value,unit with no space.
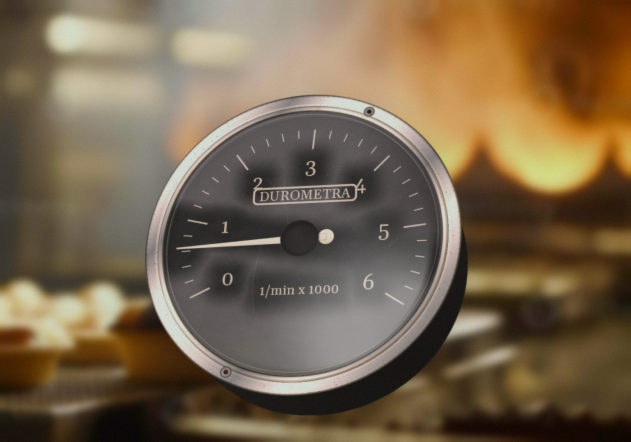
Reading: 600,rpm
